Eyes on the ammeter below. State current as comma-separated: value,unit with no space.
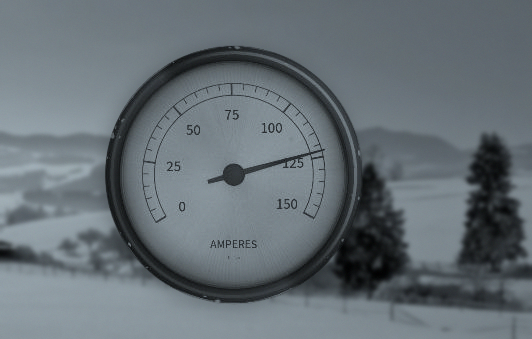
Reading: 122.5,A
